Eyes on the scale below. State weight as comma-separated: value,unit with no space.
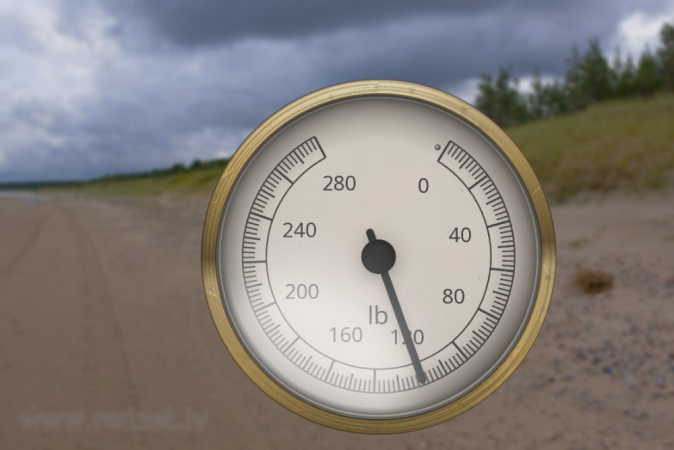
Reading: 120,lb
